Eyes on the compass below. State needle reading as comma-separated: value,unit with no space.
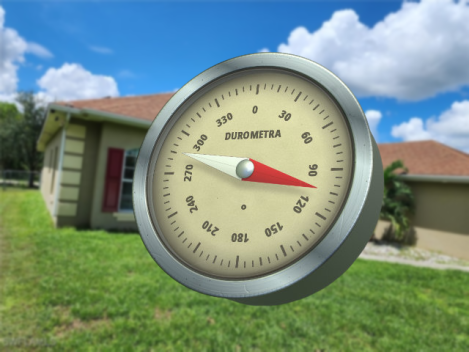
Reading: 105,°
